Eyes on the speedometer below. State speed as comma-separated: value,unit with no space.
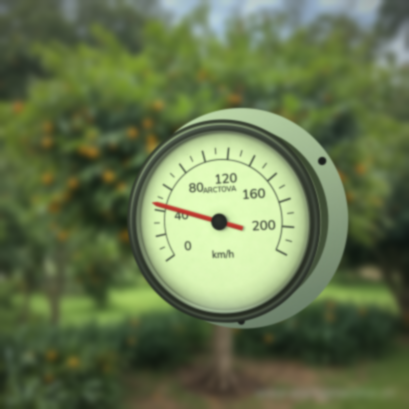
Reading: 45,km/h
